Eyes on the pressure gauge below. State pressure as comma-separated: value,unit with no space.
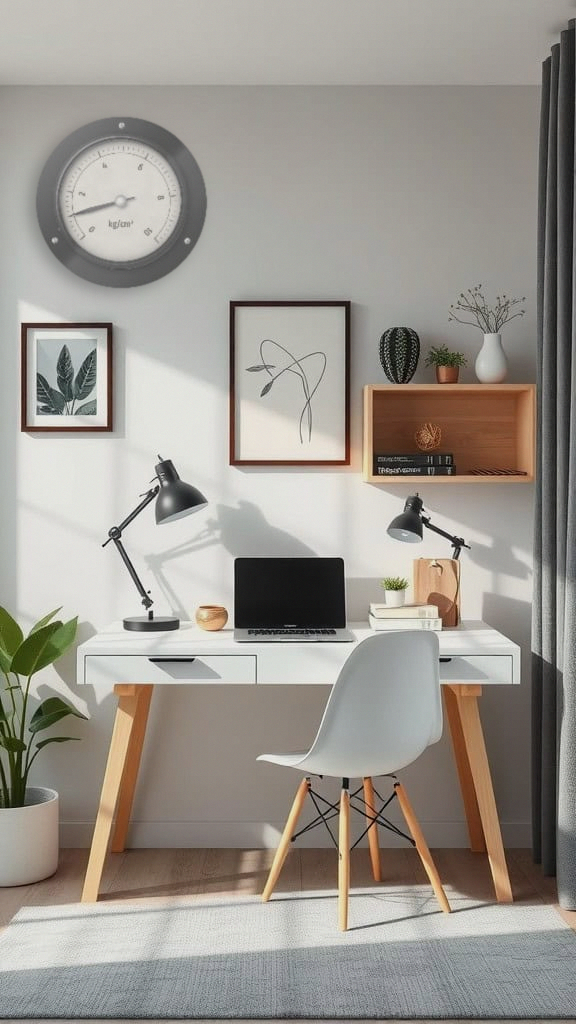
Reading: 1,kg/cm²
